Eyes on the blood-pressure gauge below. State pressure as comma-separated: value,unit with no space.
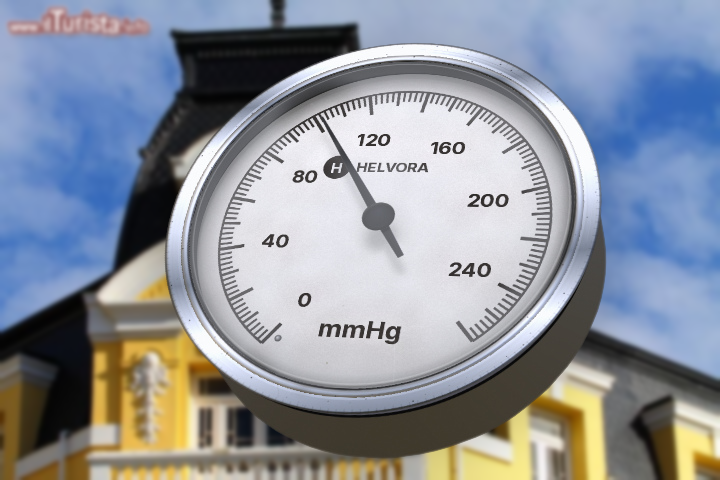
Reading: 102,mmHg
